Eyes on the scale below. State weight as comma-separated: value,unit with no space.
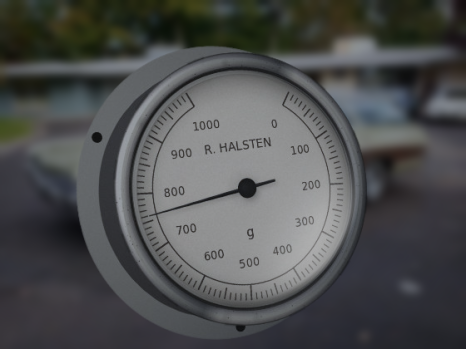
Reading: 760,g
